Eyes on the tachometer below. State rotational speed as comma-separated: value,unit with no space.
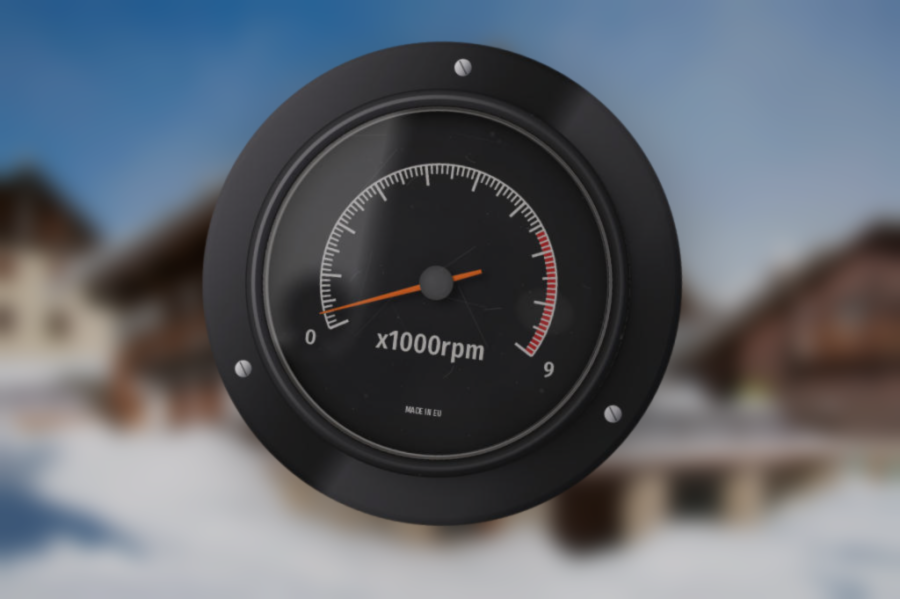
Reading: 300,rpm
